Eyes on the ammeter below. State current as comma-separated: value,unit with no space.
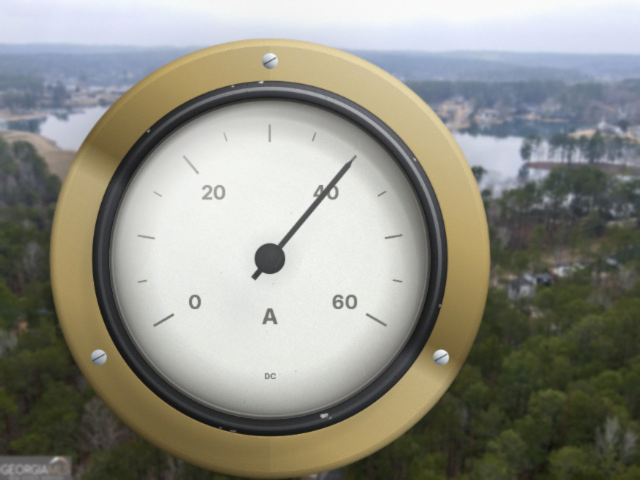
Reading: 40,A
